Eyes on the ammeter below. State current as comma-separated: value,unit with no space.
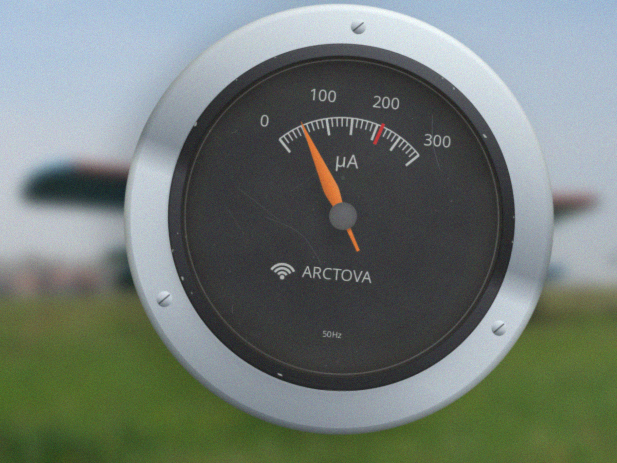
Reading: 50,µA
